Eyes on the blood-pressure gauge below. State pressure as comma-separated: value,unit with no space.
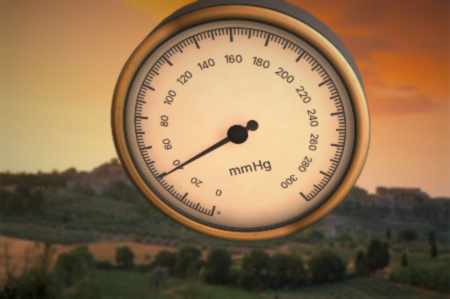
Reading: 40,mmHg
